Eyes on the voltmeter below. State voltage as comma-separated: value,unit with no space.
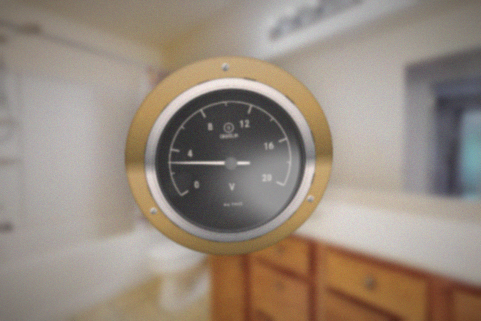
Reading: 3,V
